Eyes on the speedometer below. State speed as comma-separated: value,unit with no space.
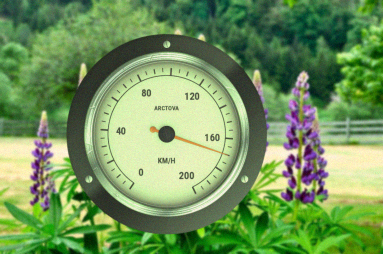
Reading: 170,km/h
